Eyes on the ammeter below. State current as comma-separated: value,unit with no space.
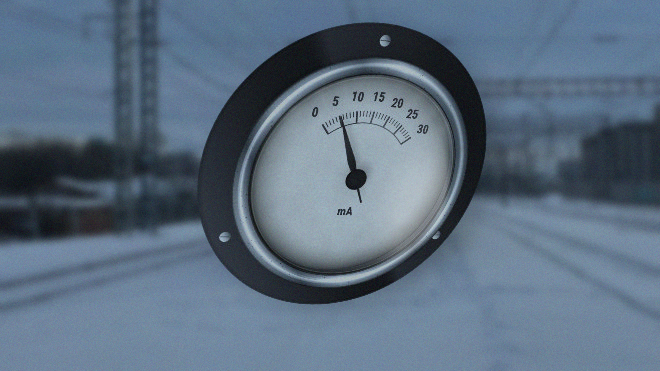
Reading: 5,mA
